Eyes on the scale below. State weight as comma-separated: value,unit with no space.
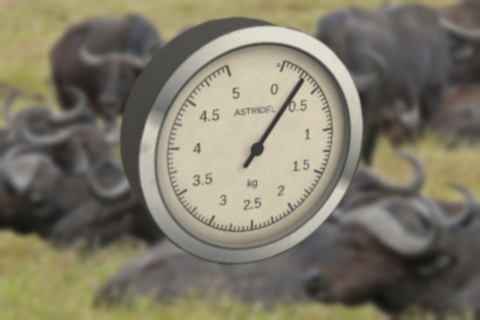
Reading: 0.25,kg
